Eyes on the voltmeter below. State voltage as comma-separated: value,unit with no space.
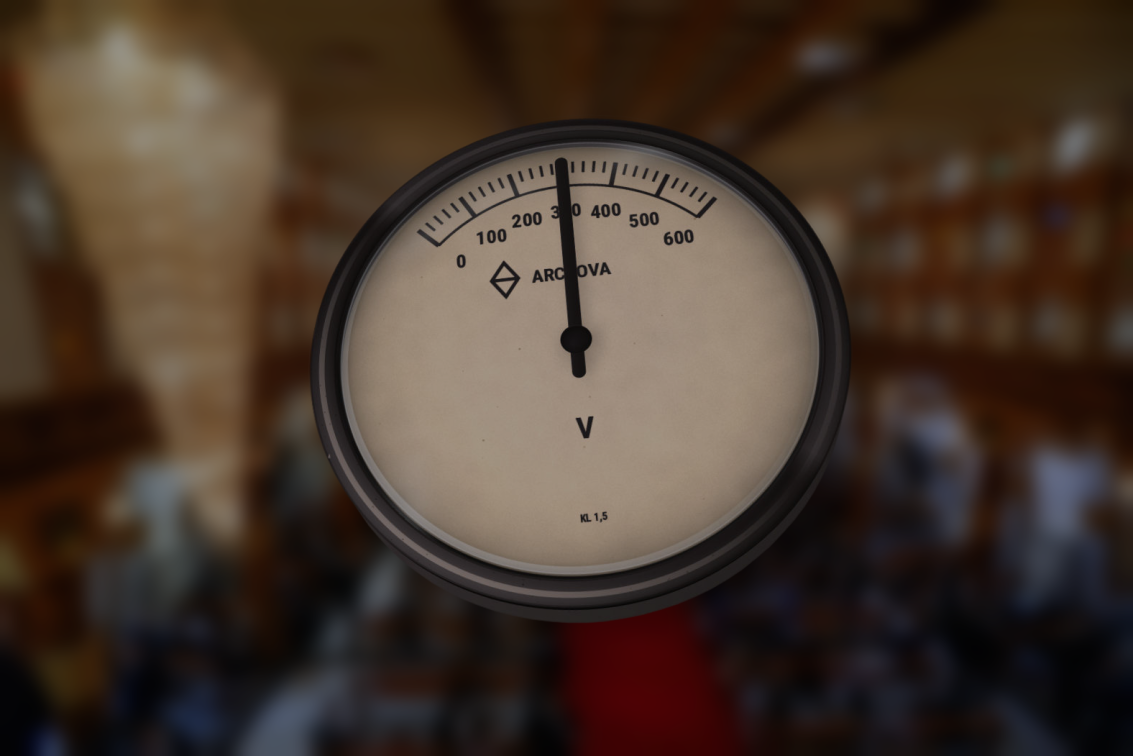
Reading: 300,V
